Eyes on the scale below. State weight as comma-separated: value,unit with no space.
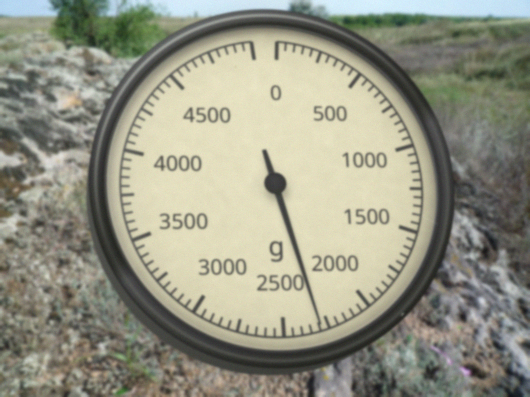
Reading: 2300,g
